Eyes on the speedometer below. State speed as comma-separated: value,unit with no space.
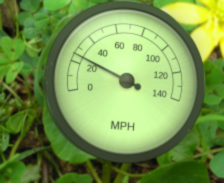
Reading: 25,mph
